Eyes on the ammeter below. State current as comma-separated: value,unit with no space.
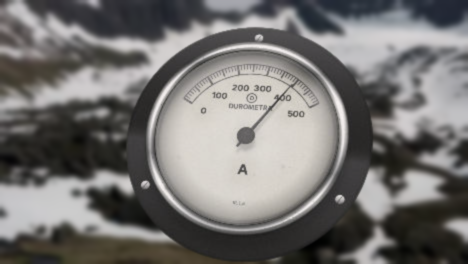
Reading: 400,A
